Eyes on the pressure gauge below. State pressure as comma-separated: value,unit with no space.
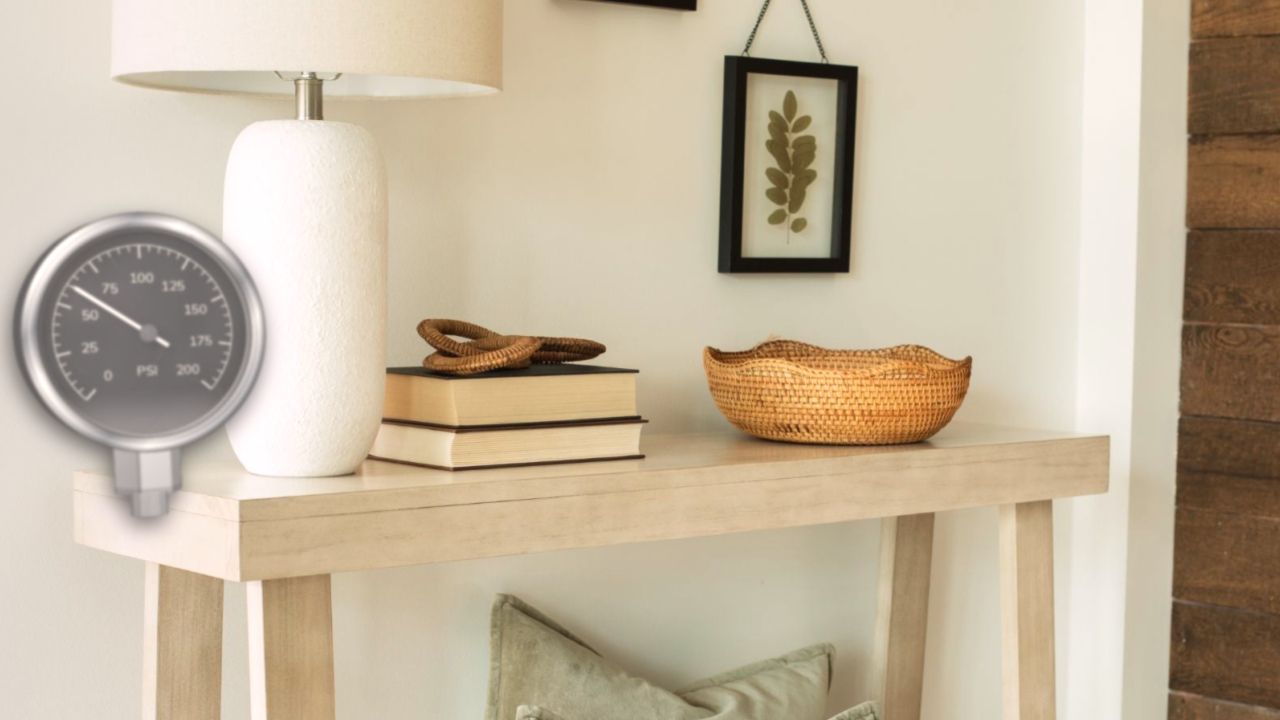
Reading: 60,psi
